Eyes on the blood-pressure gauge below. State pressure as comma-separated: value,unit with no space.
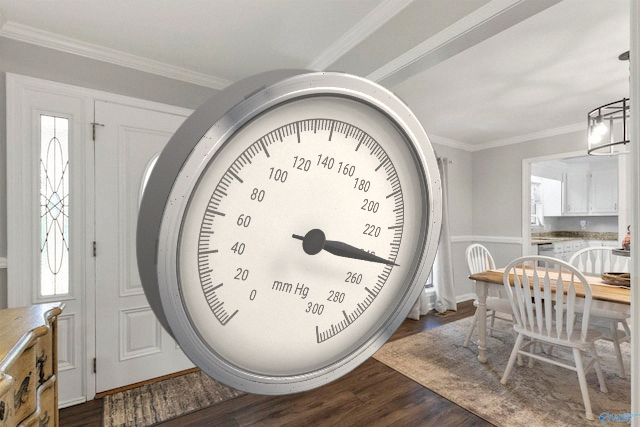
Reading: 240,mmHg
